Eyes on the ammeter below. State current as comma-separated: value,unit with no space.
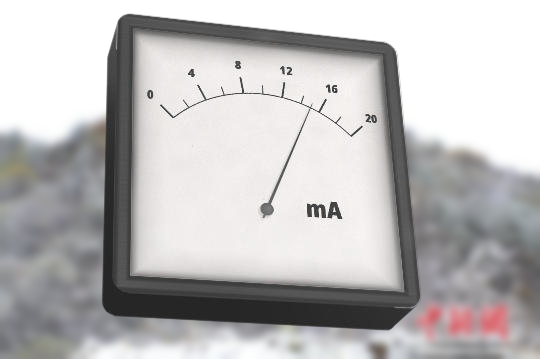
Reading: 15,mA
